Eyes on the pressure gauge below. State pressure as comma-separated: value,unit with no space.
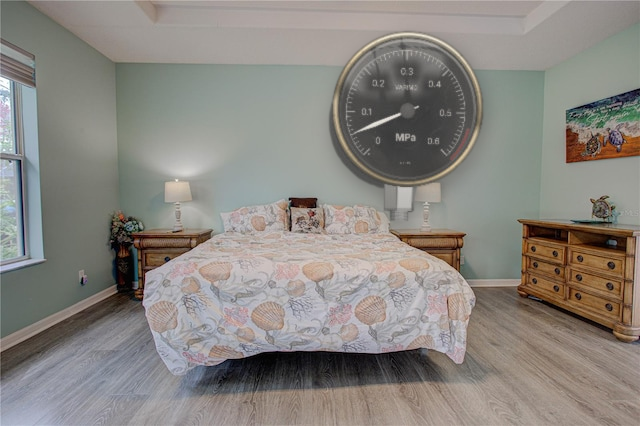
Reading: 0.05,MPa
